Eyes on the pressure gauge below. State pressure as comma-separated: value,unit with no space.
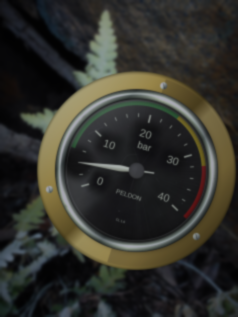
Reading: 4,bar
